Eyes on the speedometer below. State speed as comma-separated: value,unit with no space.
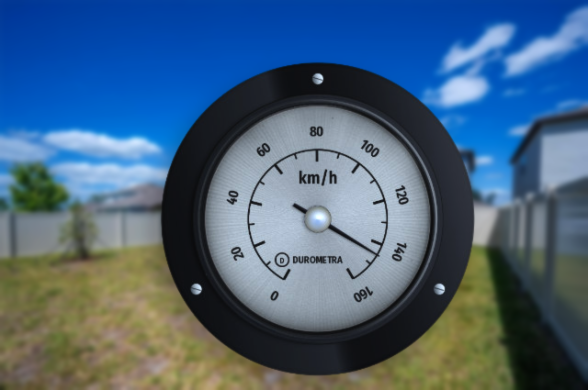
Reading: 145,km/h
